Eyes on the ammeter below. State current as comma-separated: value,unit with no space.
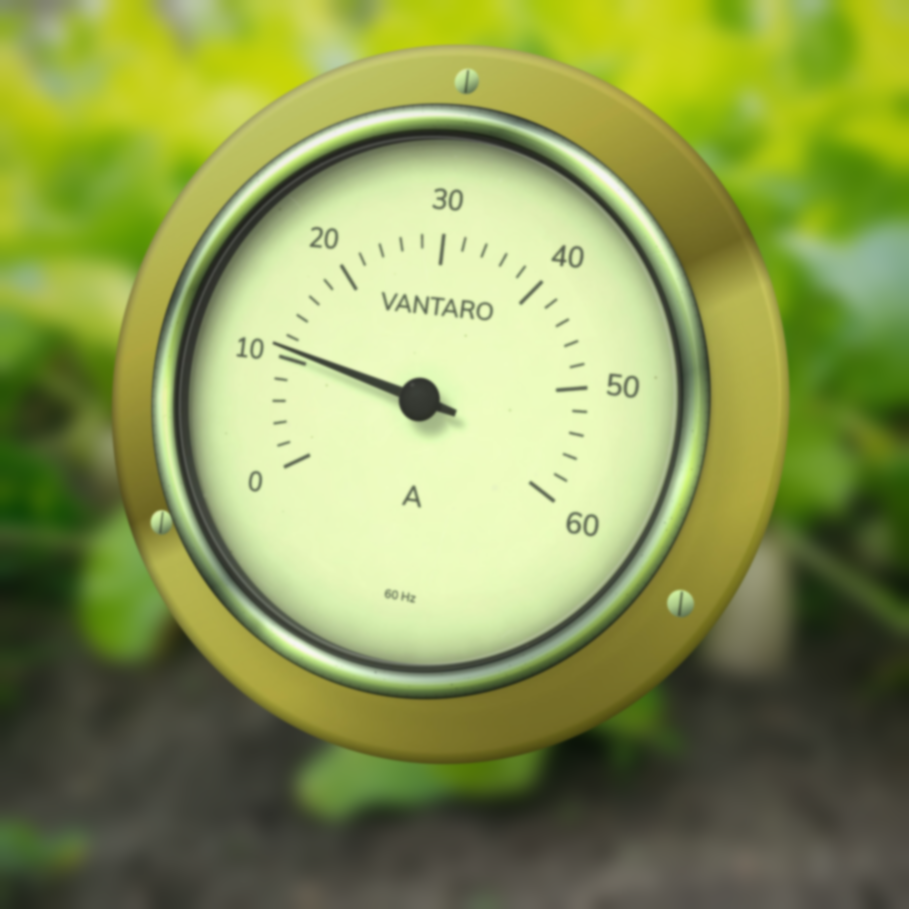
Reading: 11,A
